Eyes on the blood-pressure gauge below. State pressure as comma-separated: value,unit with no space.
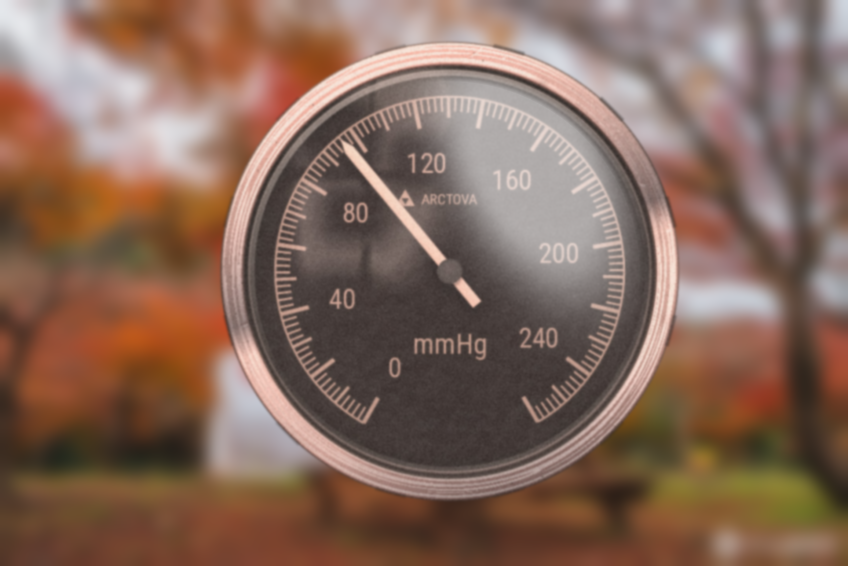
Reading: 96,mmHg
